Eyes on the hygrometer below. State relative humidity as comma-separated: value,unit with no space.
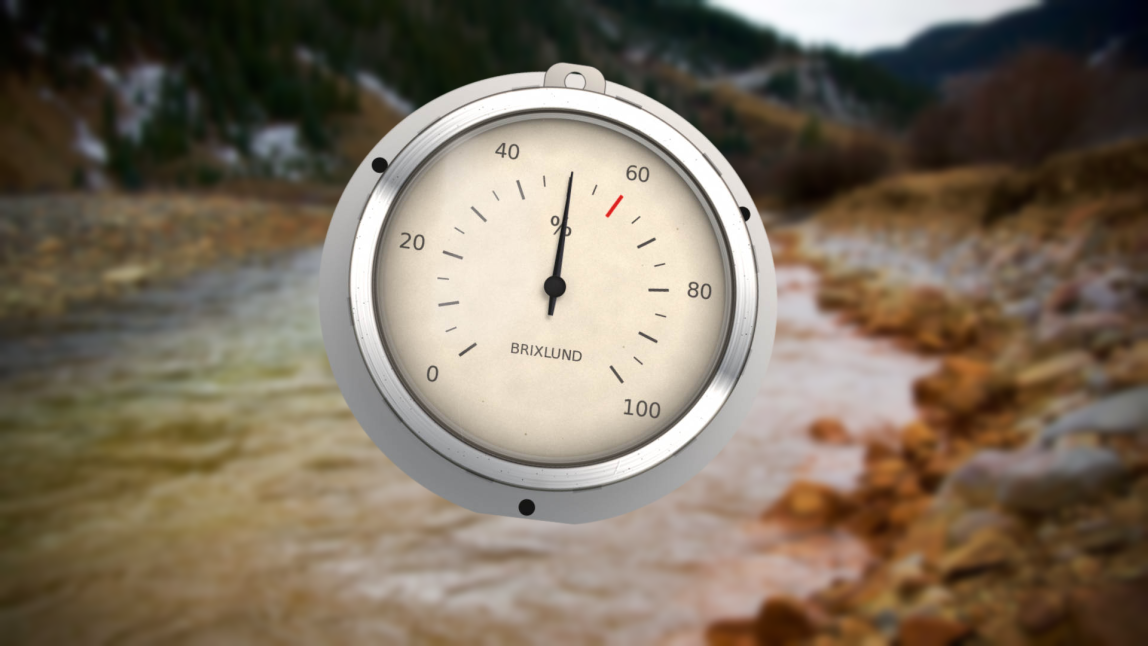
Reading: 50,%
